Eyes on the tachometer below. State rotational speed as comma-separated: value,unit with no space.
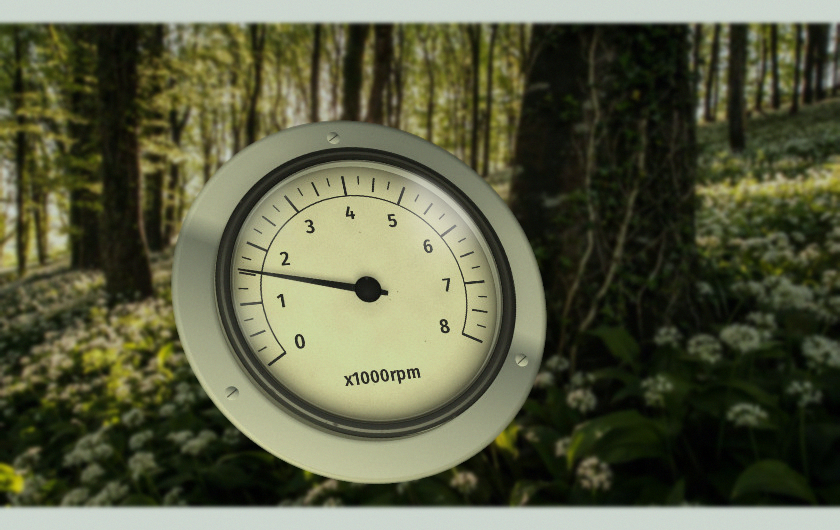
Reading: 1500,rpm
